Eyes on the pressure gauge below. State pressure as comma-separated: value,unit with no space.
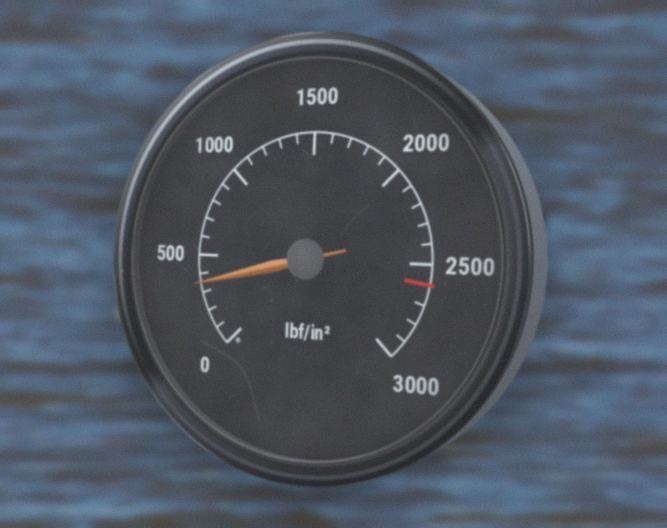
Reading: 350,psi
